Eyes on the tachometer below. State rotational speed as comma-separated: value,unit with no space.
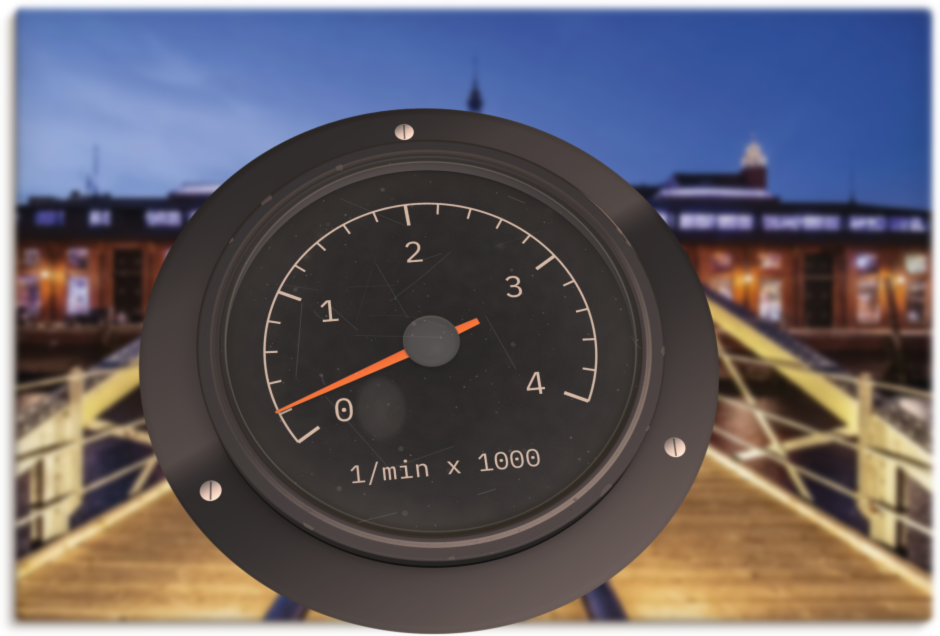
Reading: 200,rpm
